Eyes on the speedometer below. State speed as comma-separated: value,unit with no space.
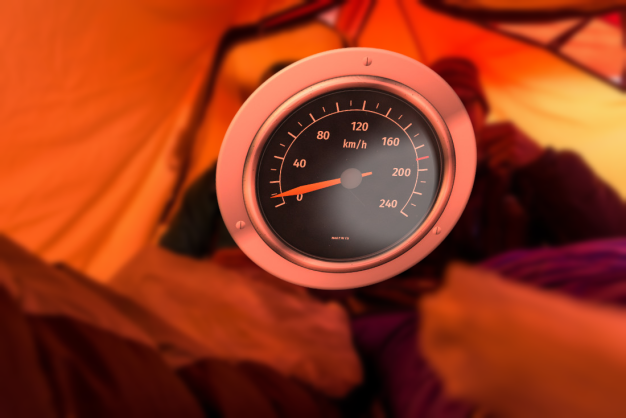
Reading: 10,km/h
